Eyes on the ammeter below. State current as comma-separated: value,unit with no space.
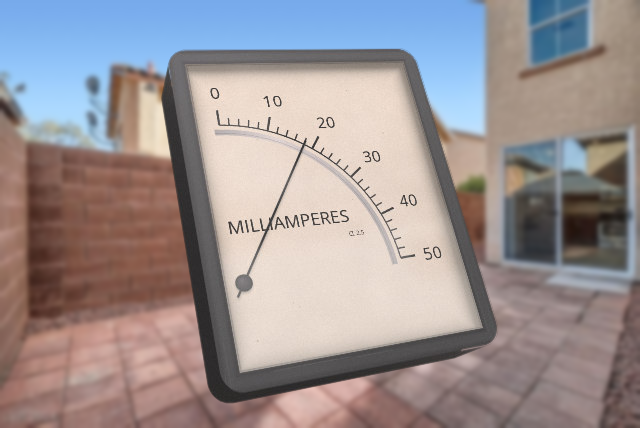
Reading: 18,mA
